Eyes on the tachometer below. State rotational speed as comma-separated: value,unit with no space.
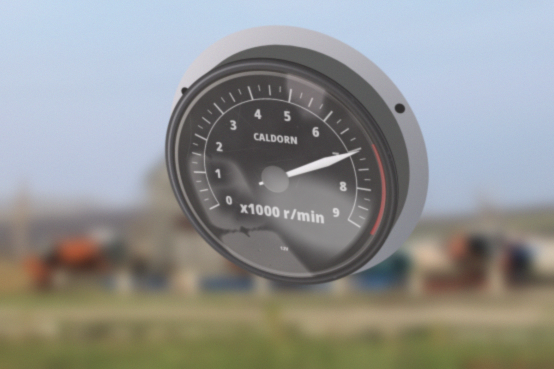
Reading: 7000,rpm
